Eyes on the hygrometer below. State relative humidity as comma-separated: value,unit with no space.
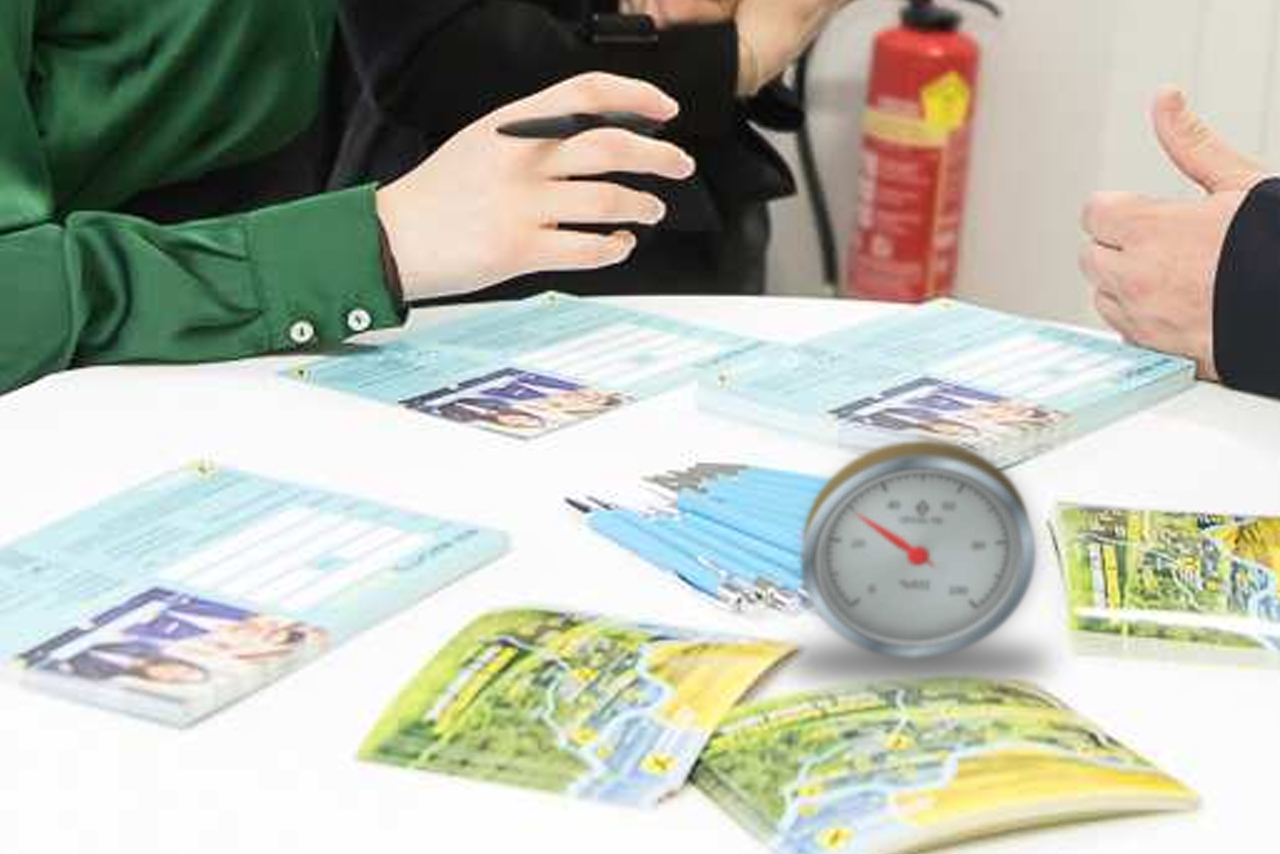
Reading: 30,%
